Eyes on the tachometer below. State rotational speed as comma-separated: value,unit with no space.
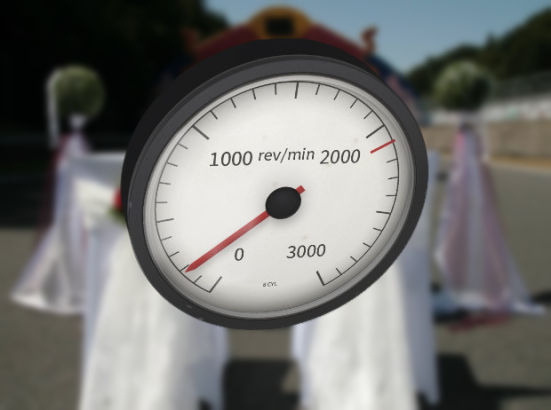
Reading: 200,rpm
